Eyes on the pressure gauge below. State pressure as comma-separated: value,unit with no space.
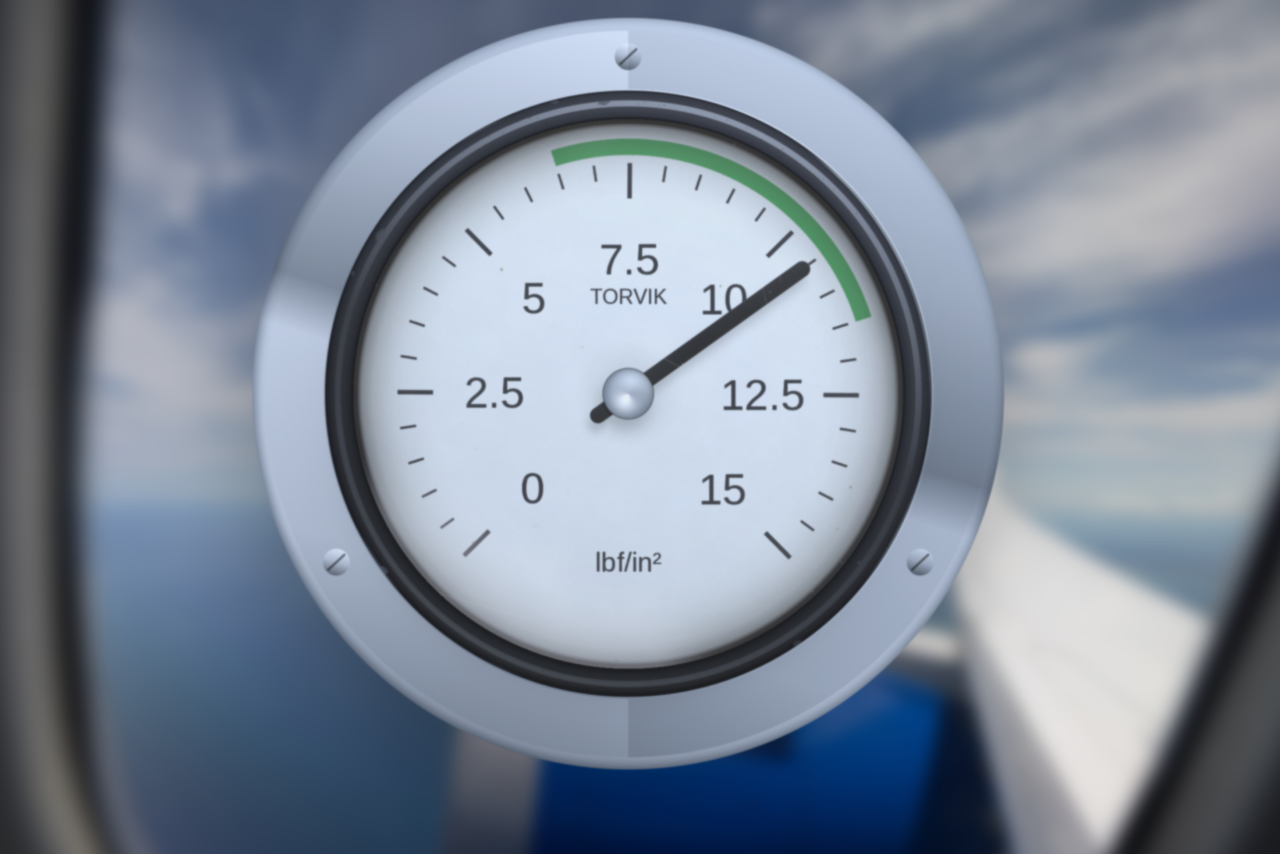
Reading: 10.5,psi
